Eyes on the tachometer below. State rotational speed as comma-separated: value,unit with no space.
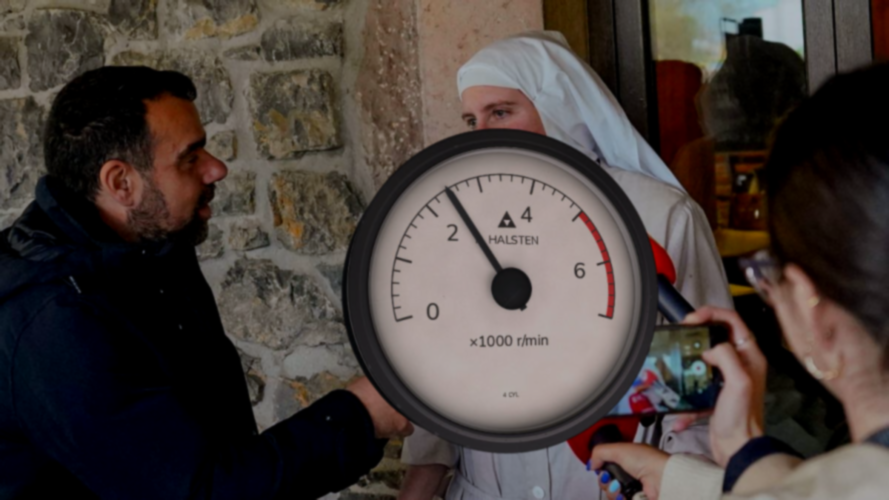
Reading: 2400,rpm
